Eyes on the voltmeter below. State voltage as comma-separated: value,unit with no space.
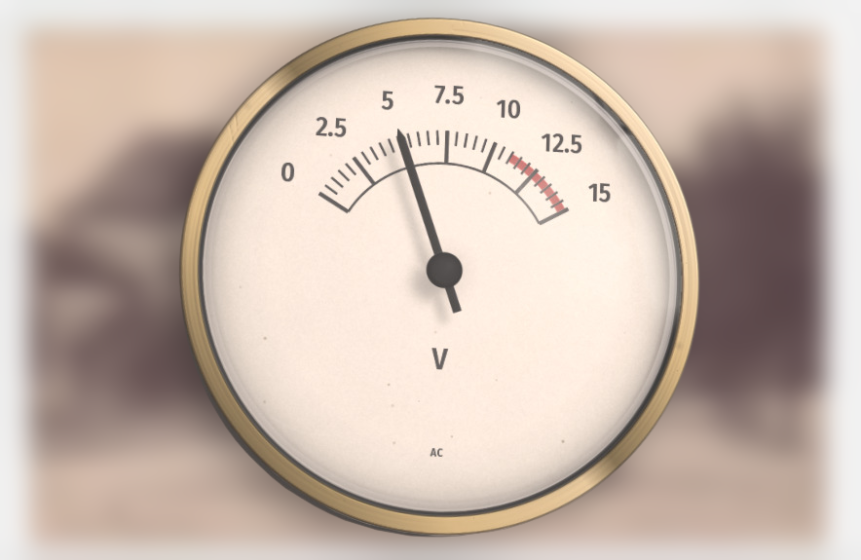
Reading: 5,V
